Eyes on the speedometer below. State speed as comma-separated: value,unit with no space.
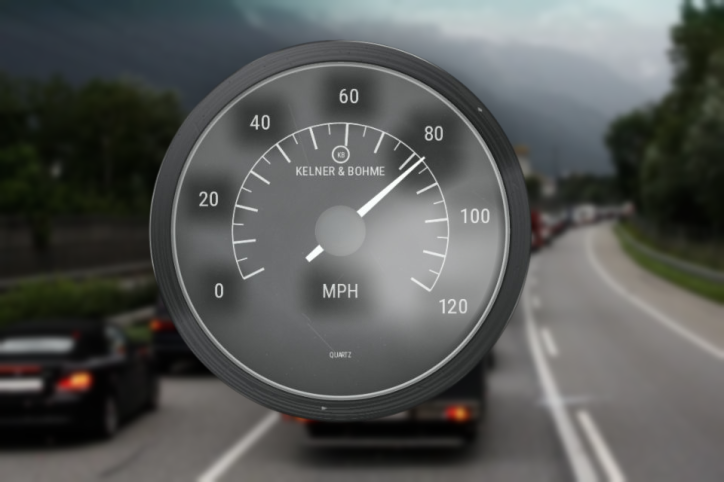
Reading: 82.5,mph
